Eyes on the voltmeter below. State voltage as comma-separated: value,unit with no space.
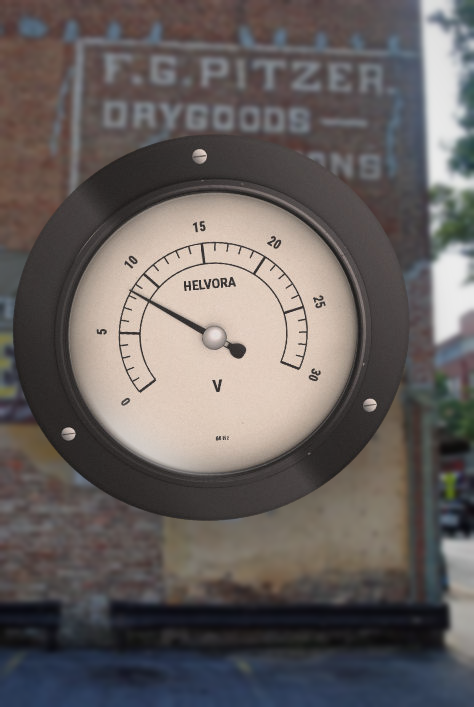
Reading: 8.5,V
